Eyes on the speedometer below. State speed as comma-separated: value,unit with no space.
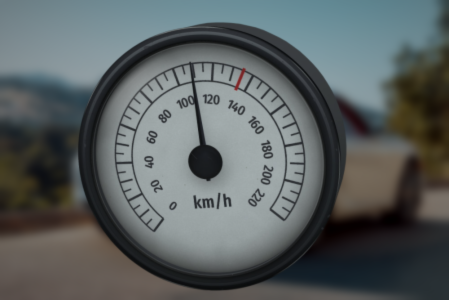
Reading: 110,km/h
